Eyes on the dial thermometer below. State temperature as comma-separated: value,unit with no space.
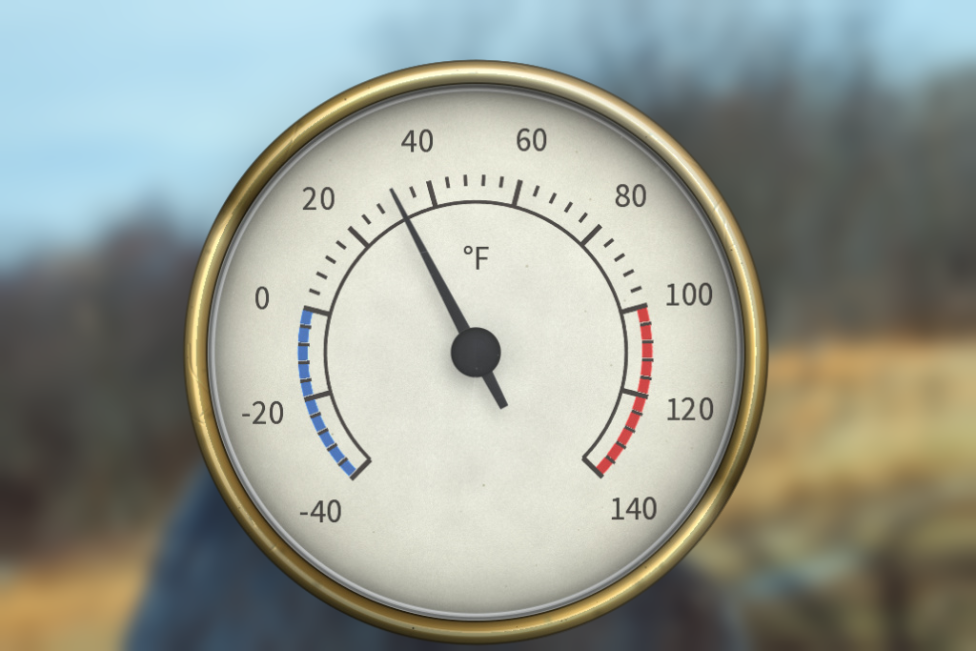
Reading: 32,°F
